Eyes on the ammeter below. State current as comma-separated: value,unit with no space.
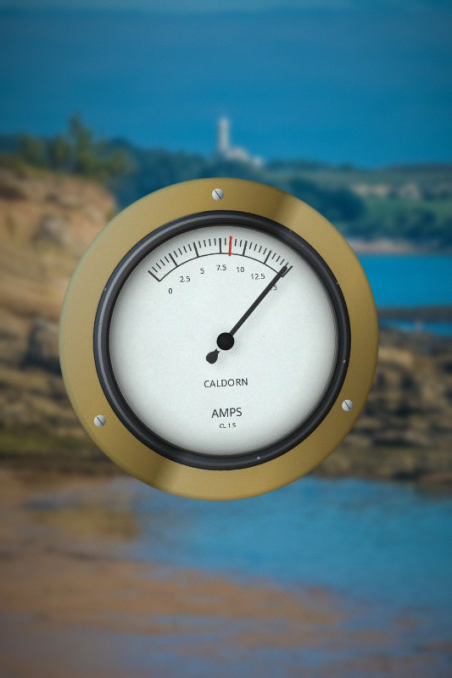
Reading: 14.5,A
